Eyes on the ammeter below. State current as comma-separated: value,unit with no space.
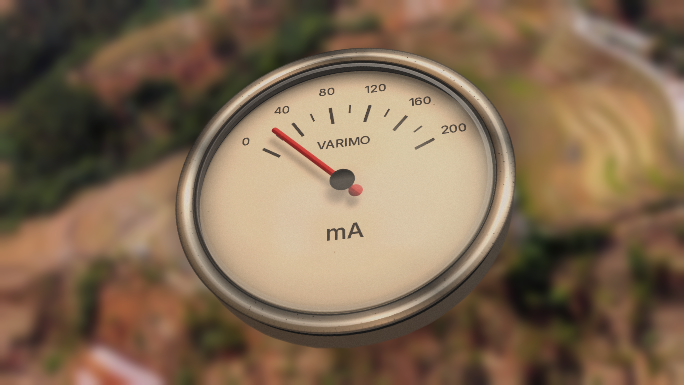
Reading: 20,mA
